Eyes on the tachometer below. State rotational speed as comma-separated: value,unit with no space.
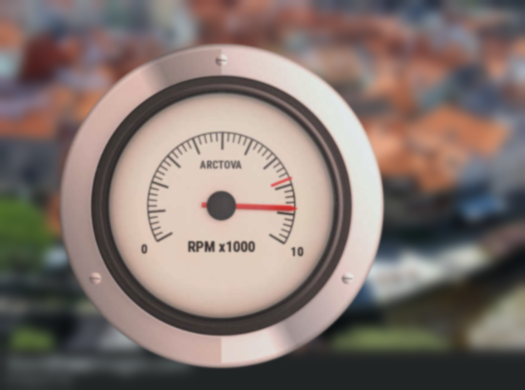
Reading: 8800,rpm
